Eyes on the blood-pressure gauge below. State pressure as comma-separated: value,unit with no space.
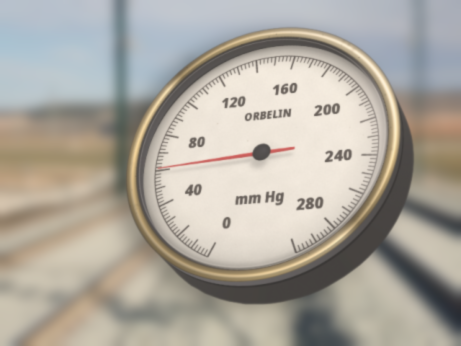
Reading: 60,mmHg
